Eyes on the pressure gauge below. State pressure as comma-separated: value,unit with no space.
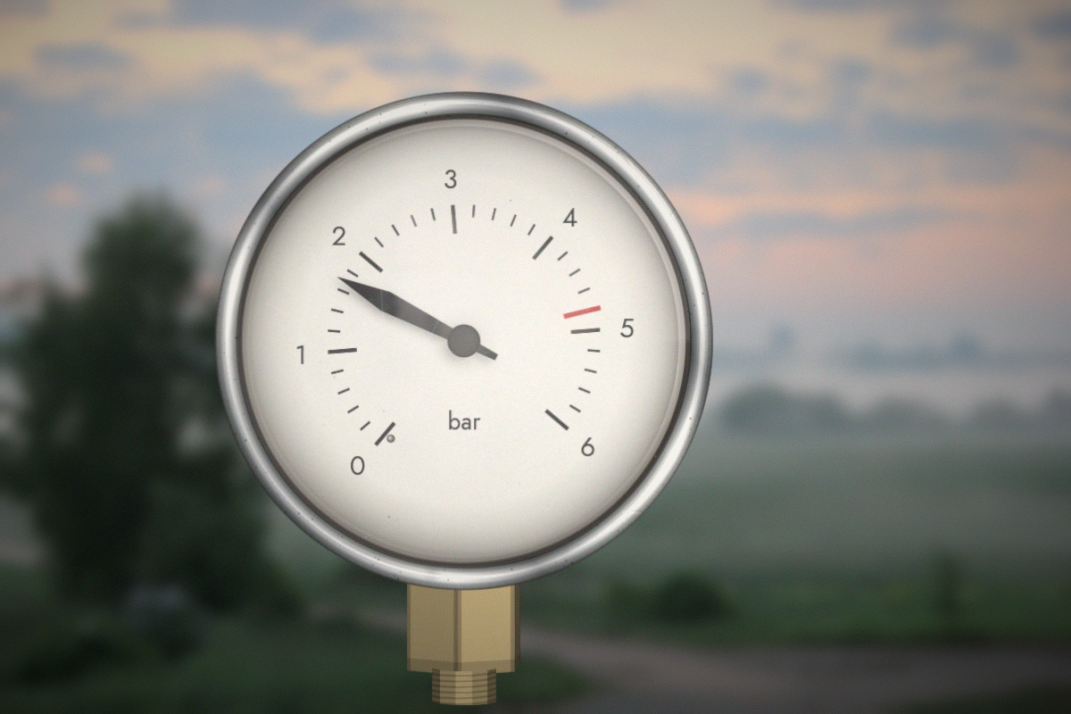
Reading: 1.7,bar
